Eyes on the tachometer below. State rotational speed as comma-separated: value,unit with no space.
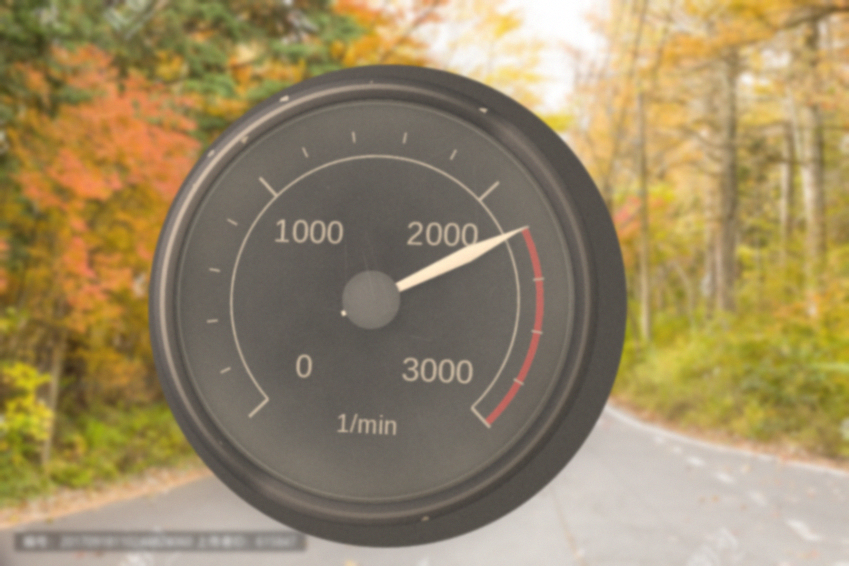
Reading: 2200,rpm
